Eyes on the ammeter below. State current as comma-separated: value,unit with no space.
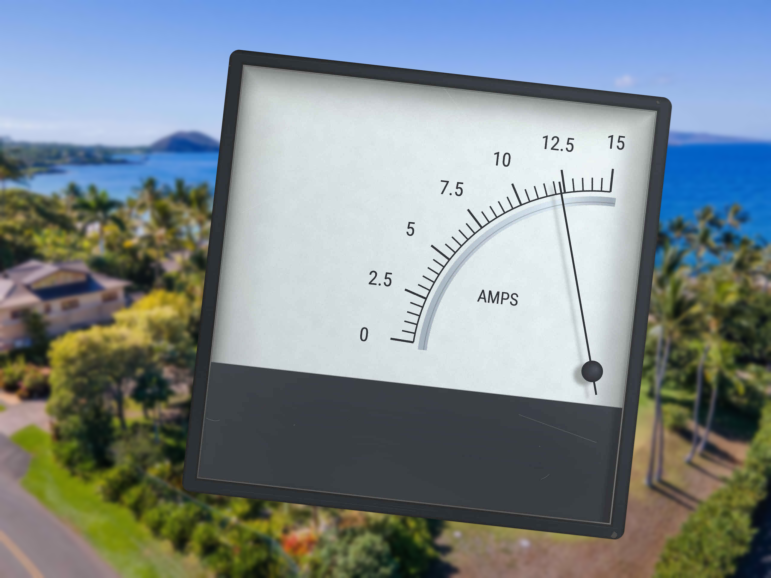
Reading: 12.25,A
